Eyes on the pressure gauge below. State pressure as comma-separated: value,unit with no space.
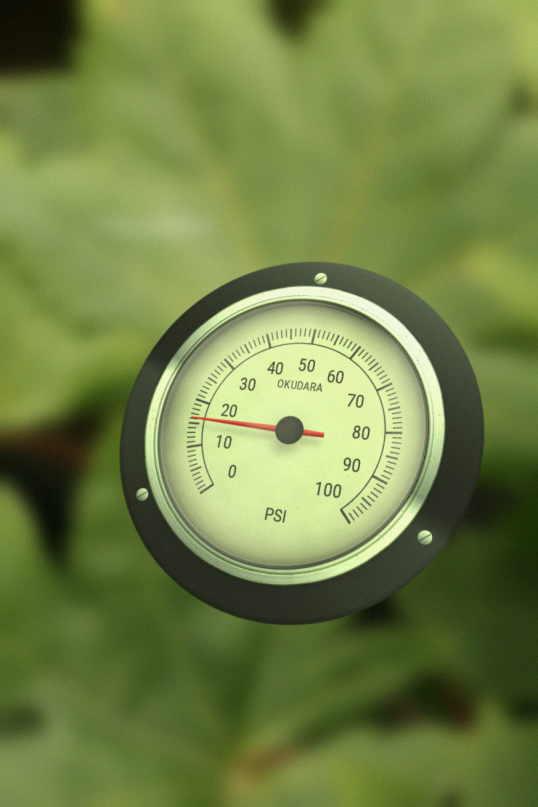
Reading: 16,psi
